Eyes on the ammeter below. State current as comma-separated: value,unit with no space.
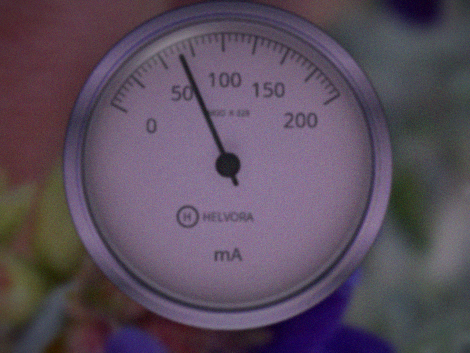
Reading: 65,mA
